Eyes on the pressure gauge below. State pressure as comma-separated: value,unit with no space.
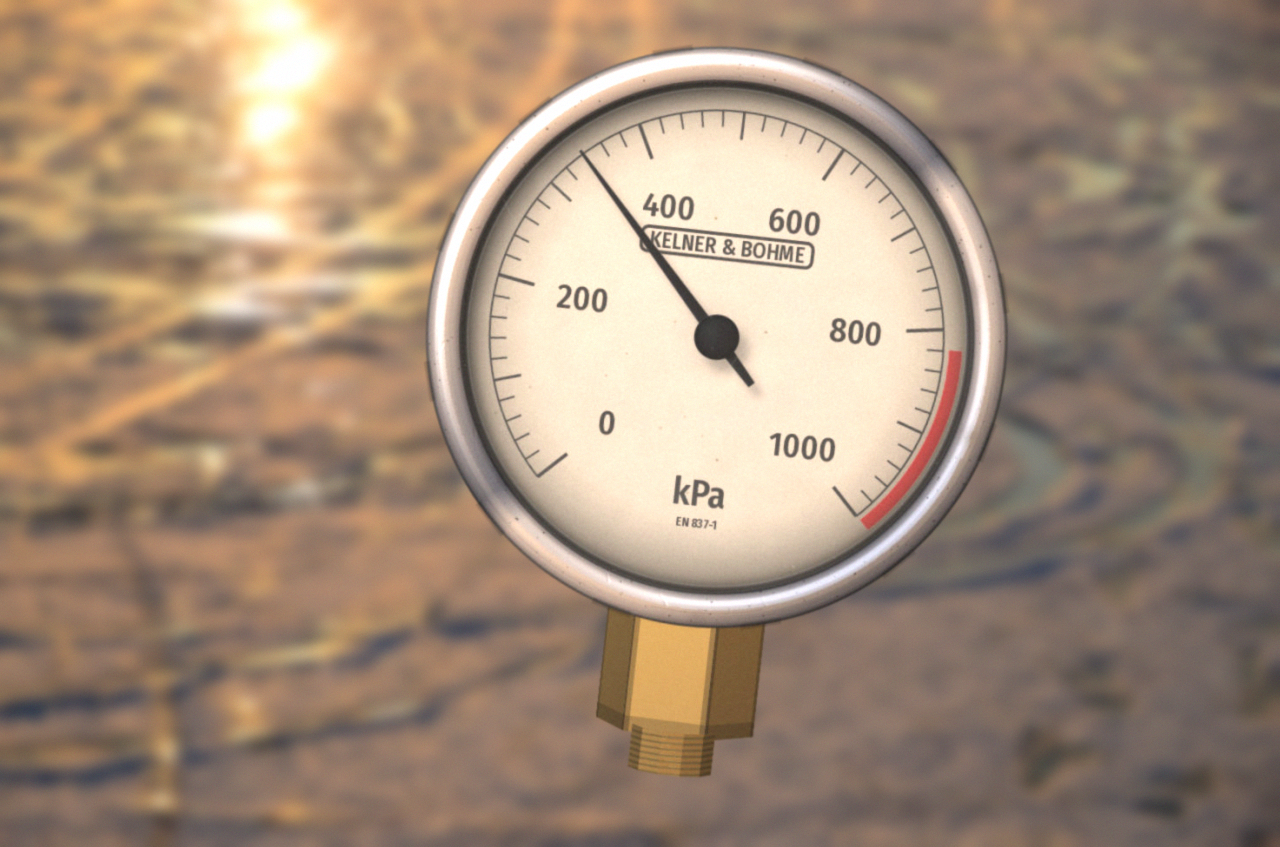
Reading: 340,kPa
